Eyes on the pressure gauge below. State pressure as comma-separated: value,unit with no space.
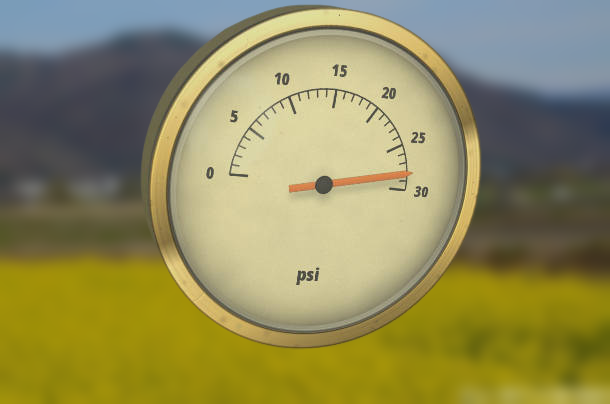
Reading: 28,psi
